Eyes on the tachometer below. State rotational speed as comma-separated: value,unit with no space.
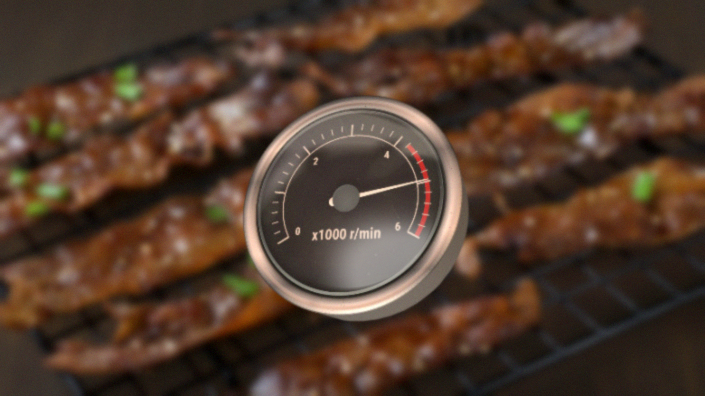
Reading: 5000,rpm
